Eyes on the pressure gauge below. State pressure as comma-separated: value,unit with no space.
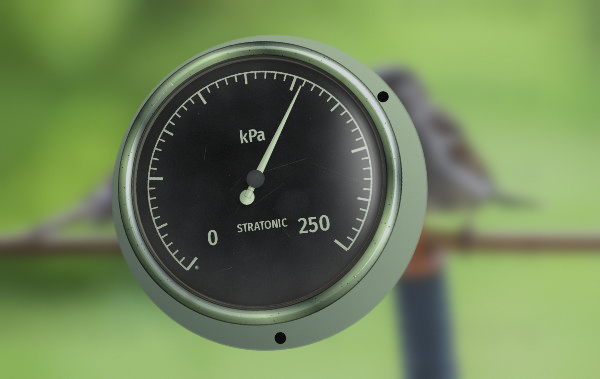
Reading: 155,kPa
